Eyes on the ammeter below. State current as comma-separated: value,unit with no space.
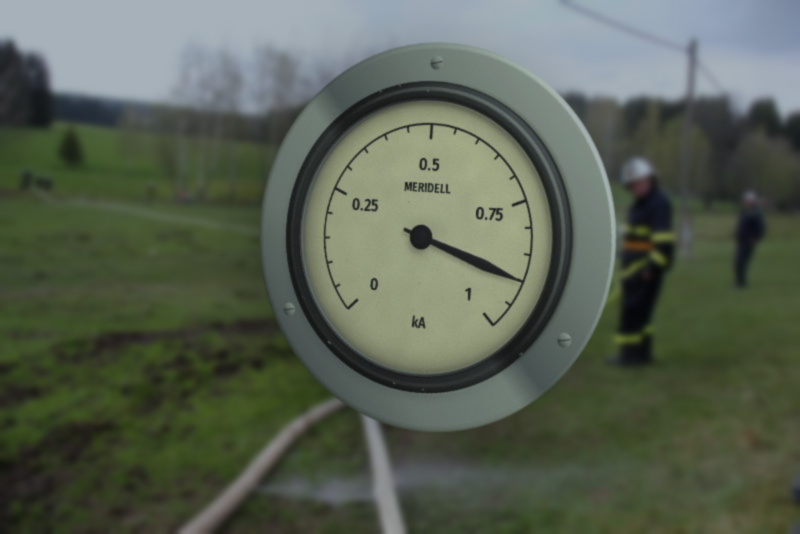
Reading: 0.9,kA
